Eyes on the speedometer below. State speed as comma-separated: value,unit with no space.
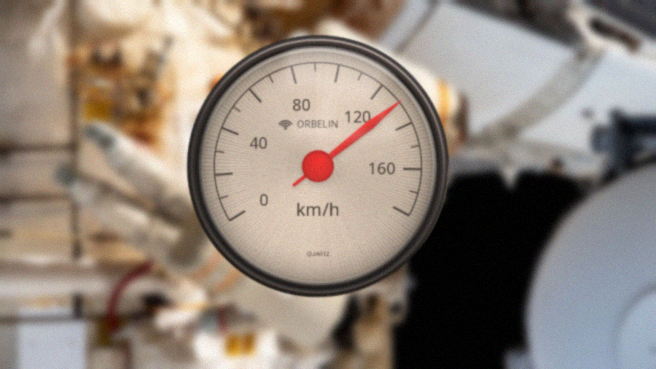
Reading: 130,km/h
